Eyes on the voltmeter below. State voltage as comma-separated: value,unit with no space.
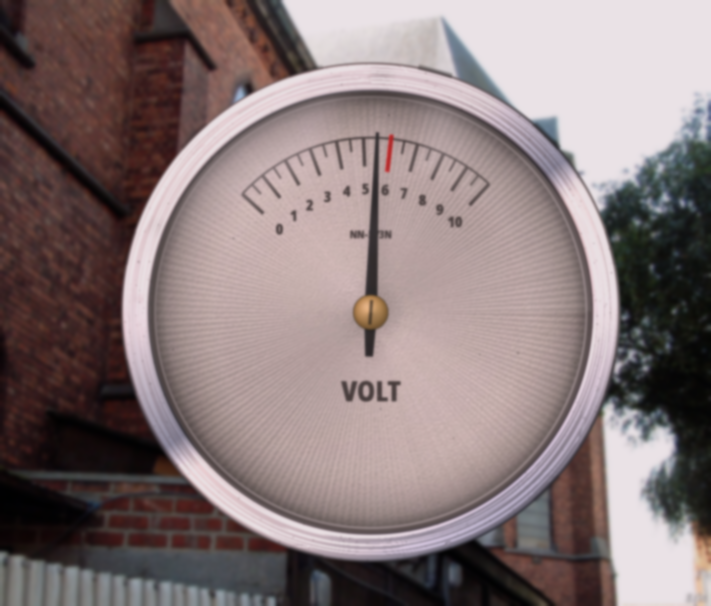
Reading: 5.5,V
